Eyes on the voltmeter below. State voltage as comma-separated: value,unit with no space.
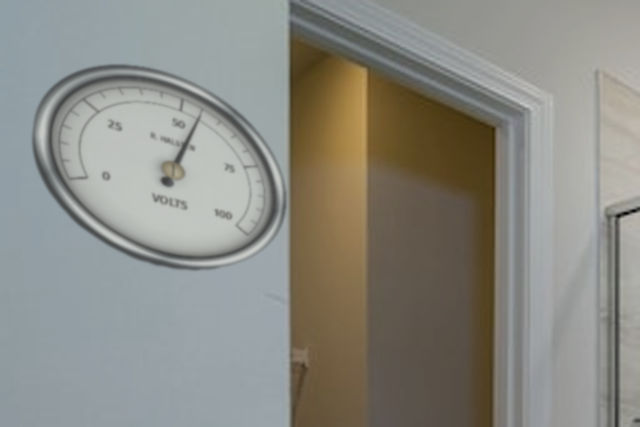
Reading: 55,V
